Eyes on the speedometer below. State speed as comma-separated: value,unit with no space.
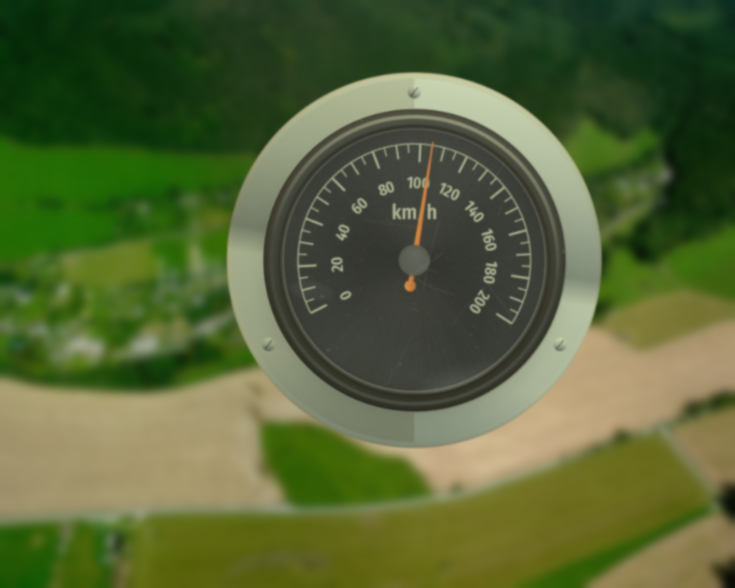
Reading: 105,km/h
